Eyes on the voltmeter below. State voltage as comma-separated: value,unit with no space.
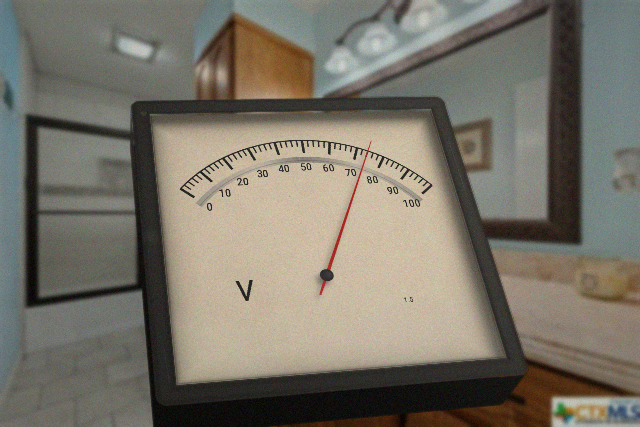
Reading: 74,V
